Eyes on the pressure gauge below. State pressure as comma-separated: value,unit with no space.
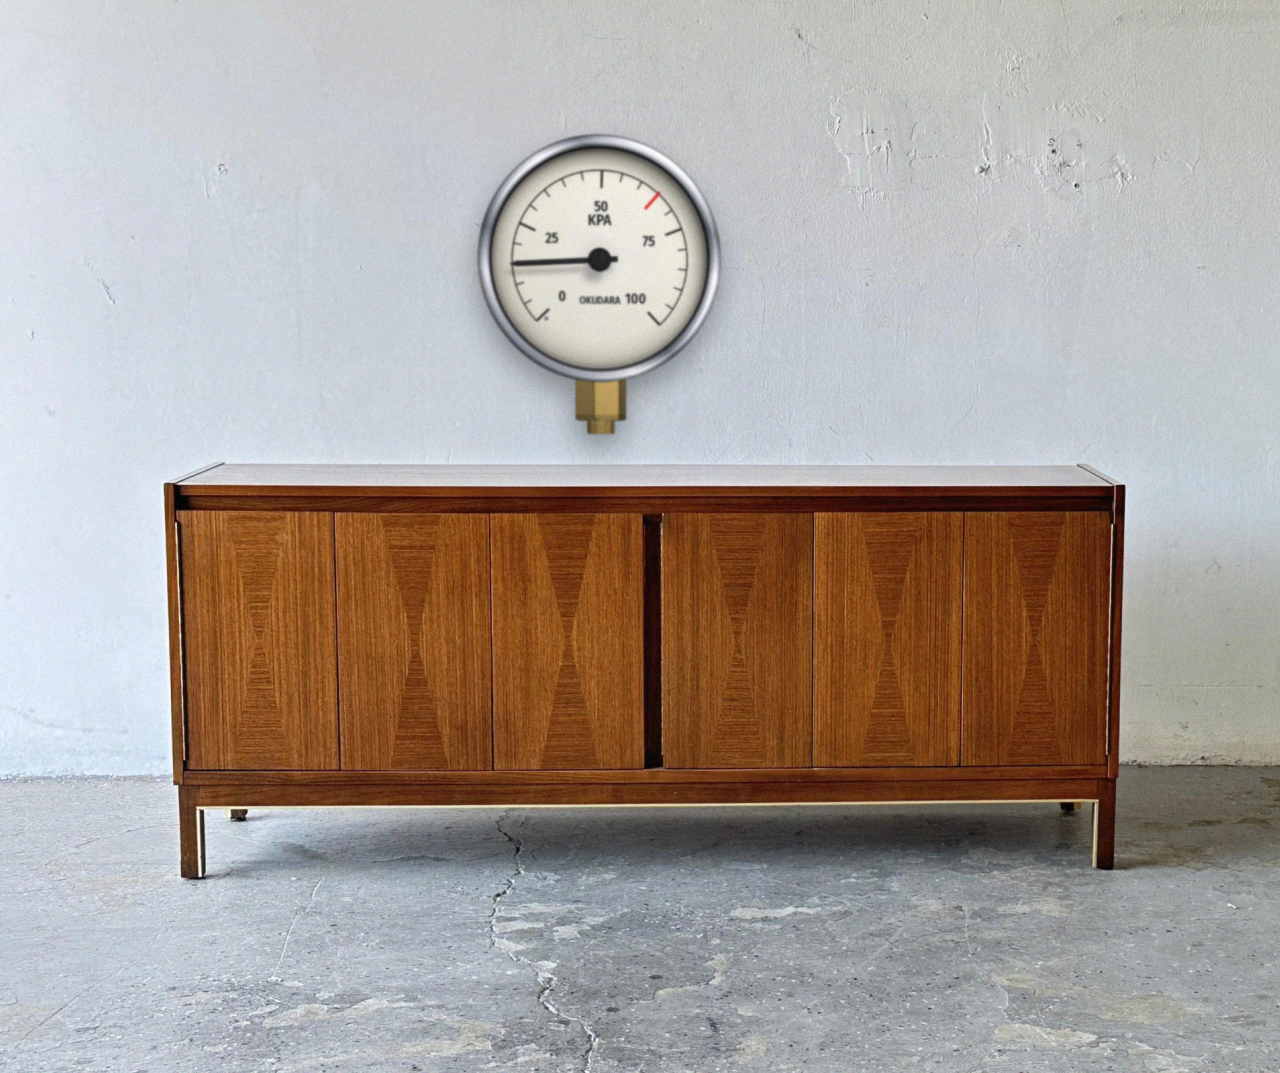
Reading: 15,kPa
